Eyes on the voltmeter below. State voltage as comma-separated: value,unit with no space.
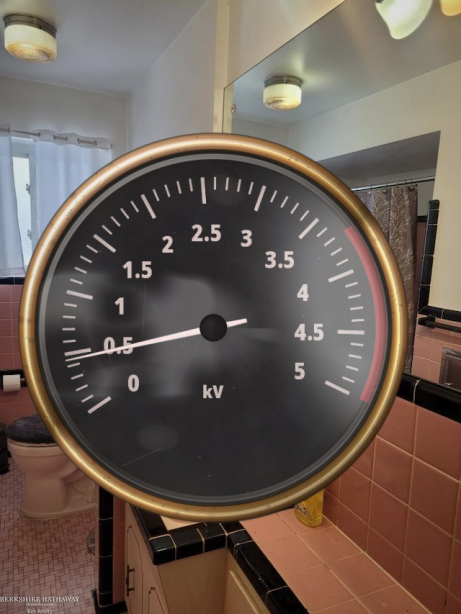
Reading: 0.45,kV
